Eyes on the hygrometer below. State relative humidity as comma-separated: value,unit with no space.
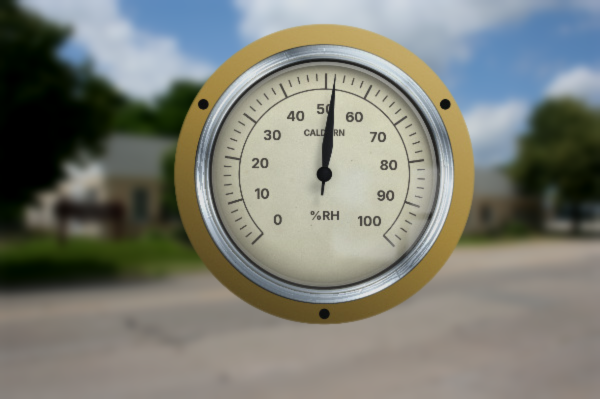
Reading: 52,%
